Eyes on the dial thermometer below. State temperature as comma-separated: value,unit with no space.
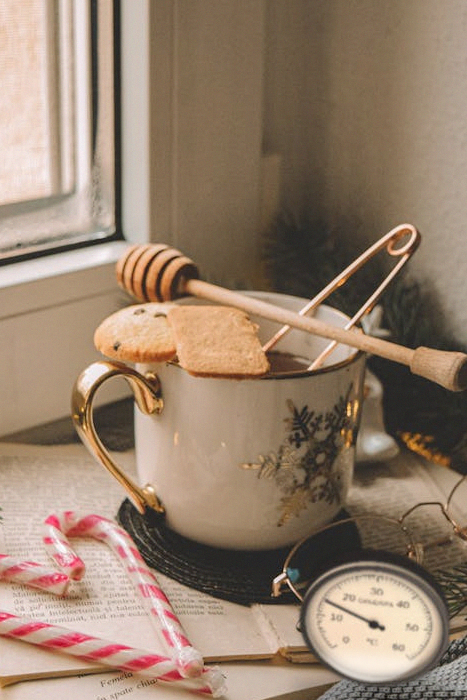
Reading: 15,°C
